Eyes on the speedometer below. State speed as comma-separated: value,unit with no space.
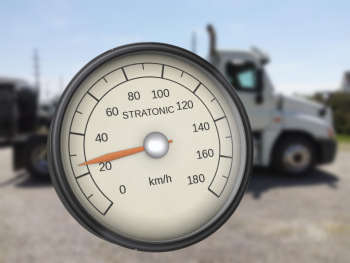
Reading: 25,km/h
